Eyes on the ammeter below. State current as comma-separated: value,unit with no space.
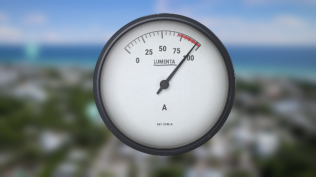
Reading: 95,A
